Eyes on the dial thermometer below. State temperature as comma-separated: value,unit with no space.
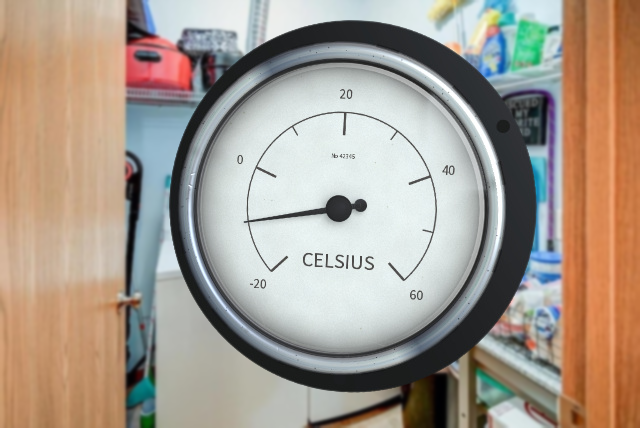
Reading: -10,°C
